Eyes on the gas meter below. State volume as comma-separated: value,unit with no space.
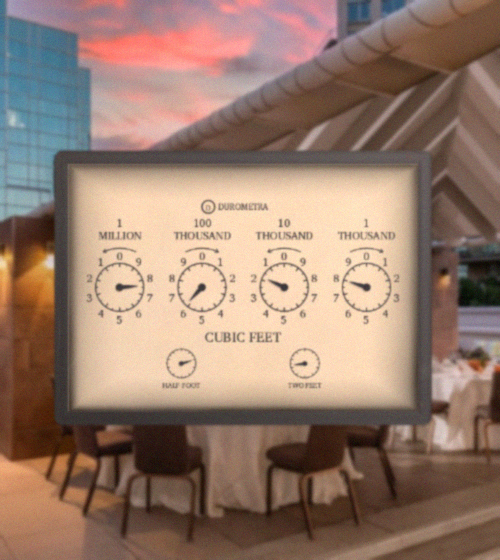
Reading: 761800,ft³
